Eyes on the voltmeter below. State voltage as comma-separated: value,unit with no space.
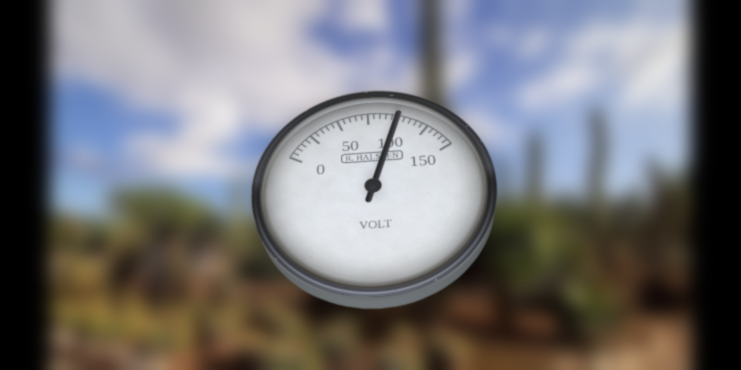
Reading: 100,V
